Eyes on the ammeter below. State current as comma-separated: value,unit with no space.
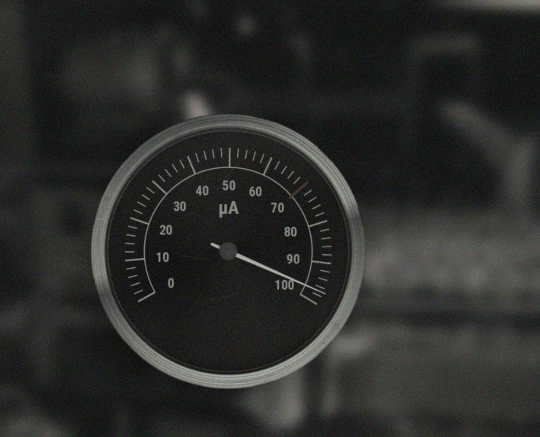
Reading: 97,µA
